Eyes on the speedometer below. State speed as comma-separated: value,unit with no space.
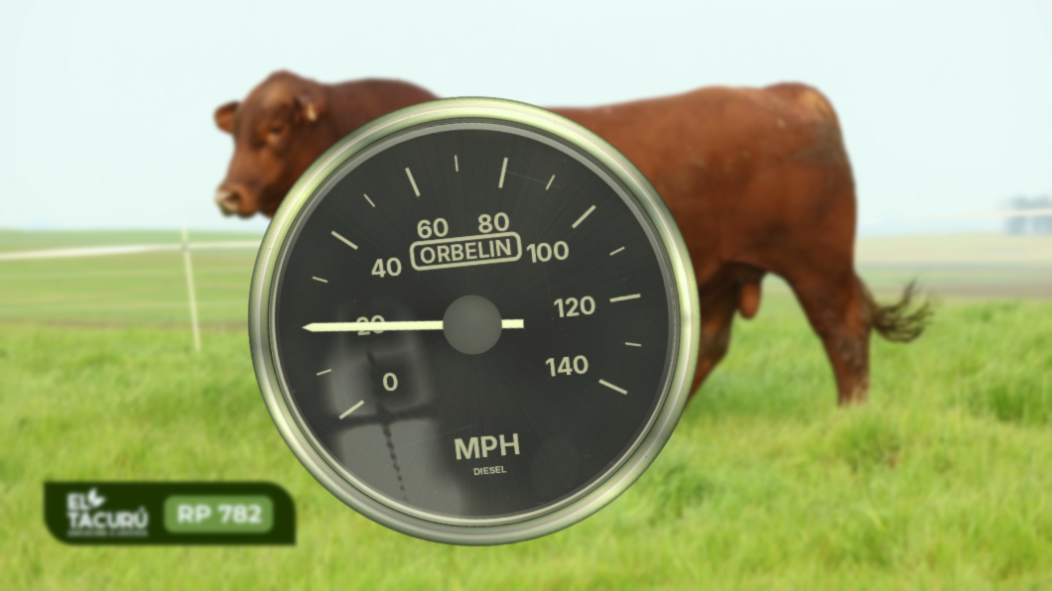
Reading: 20,mph
